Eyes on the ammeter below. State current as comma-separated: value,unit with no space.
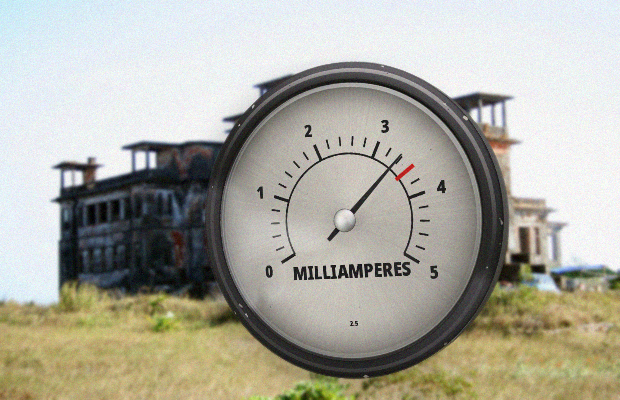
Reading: 3.4,mA
